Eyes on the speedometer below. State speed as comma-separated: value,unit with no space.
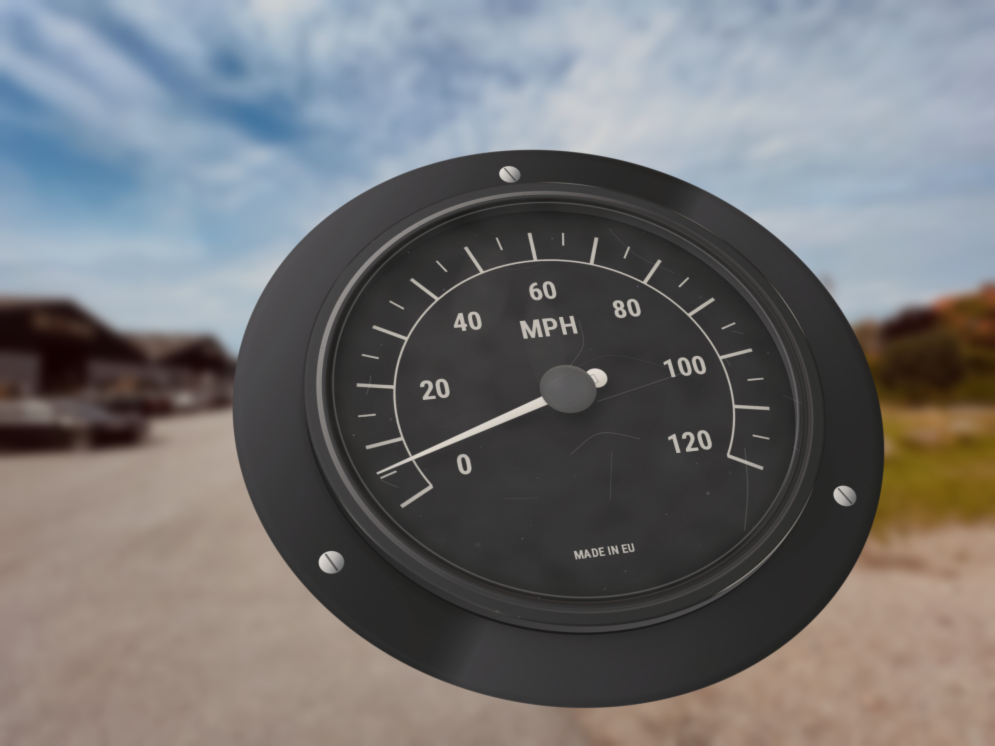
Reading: 5,mph
